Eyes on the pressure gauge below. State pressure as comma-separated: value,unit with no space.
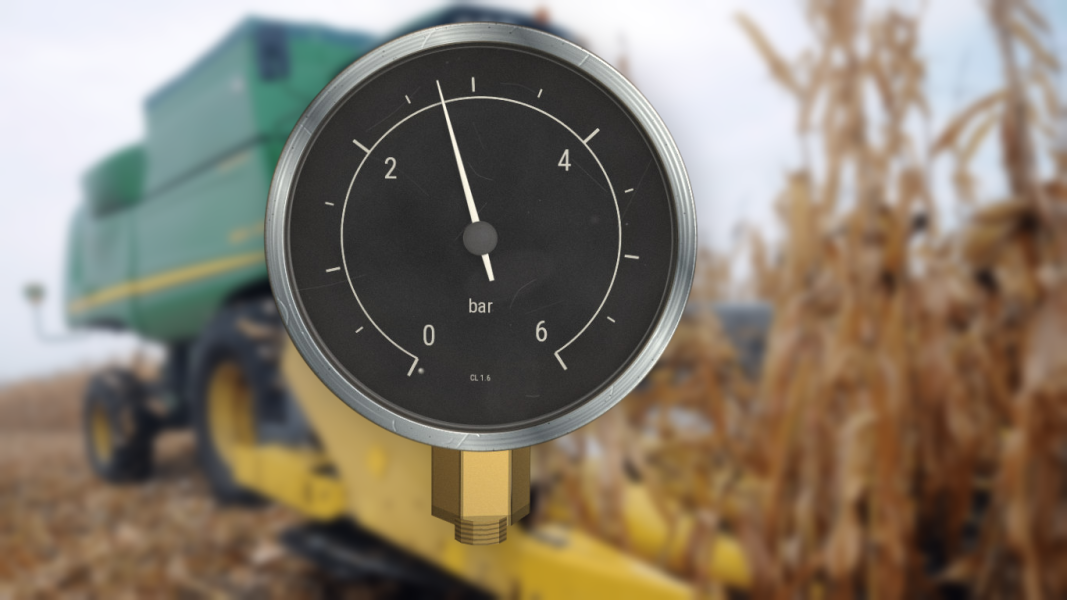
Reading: 2.75,bar
